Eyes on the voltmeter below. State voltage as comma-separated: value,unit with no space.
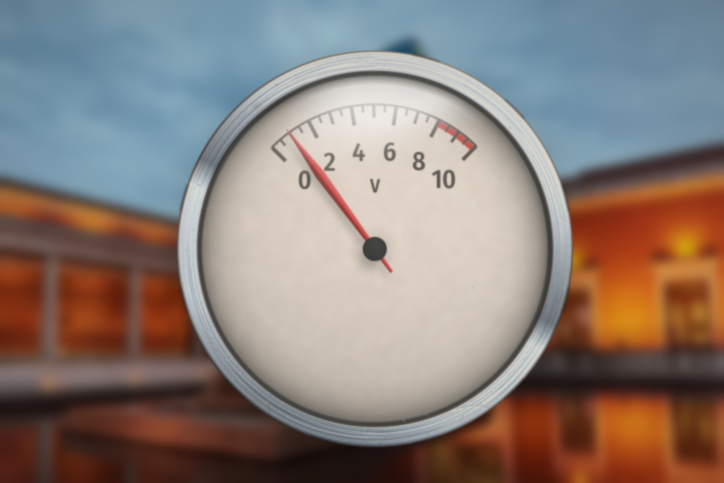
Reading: 1,V
